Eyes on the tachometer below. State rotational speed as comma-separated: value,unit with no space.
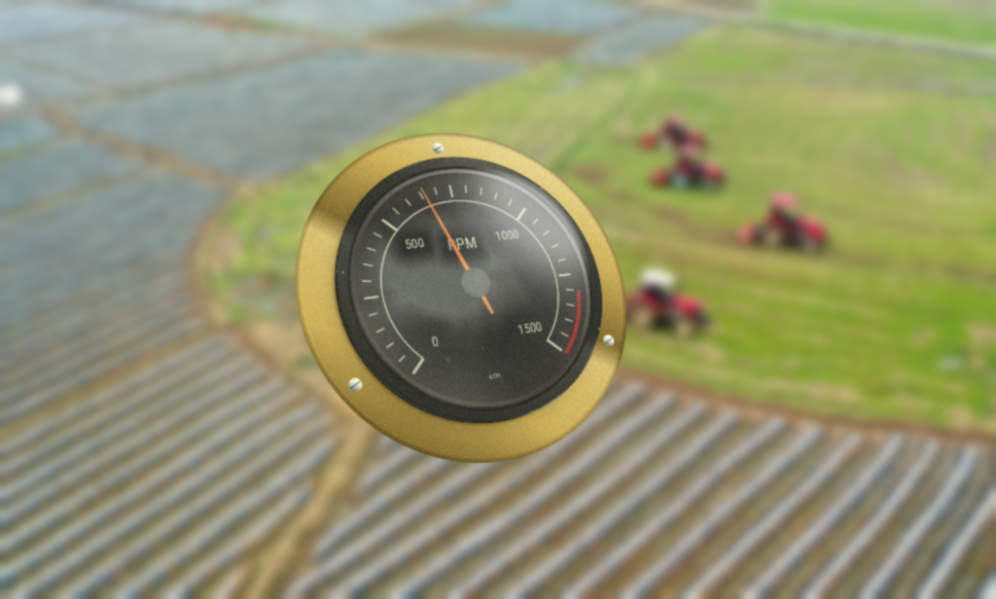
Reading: 650,rpm
